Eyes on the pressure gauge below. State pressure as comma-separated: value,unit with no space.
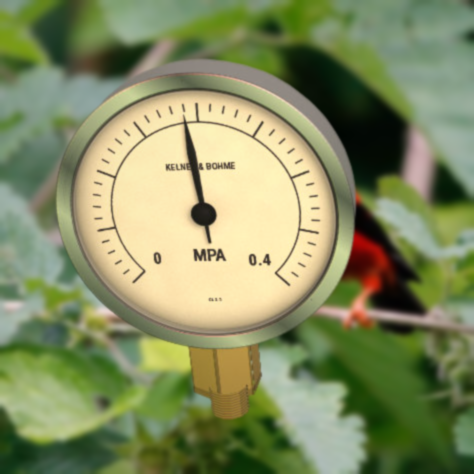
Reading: 0.19,MPa
